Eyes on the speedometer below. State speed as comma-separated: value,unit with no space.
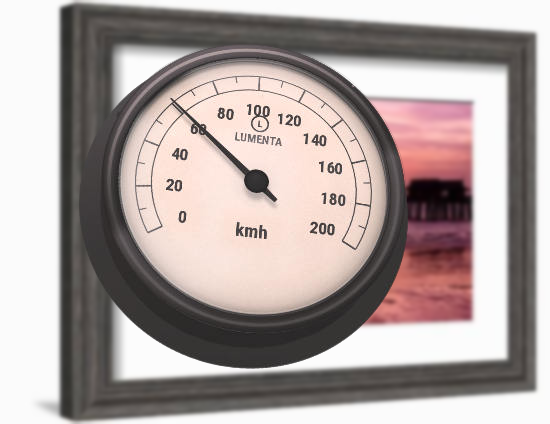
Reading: 60,km/h
